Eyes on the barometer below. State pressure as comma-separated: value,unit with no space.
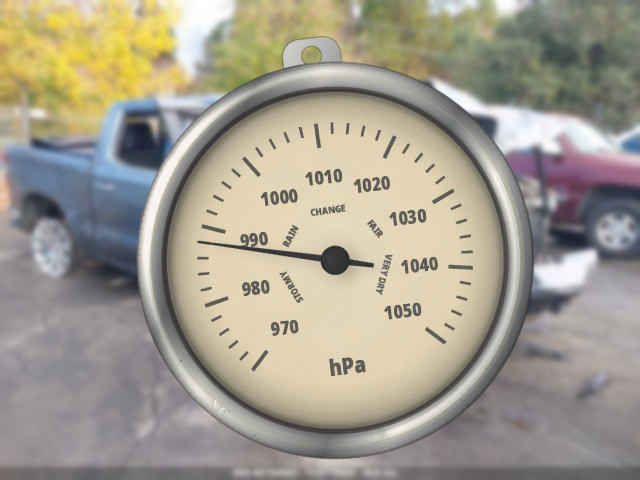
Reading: 988,hPa
